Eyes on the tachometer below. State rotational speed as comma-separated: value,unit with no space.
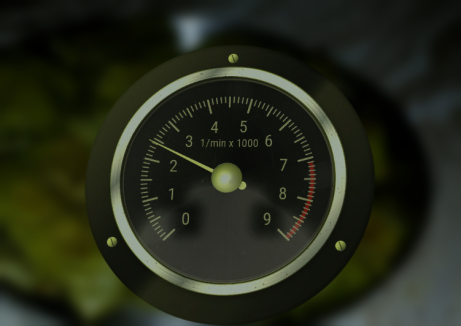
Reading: 2400,rpm
